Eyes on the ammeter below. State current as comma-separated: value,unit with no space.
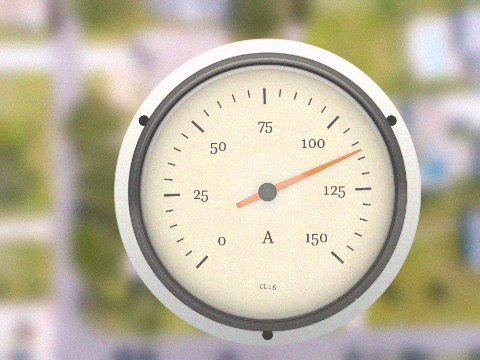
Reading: 112.5,A
